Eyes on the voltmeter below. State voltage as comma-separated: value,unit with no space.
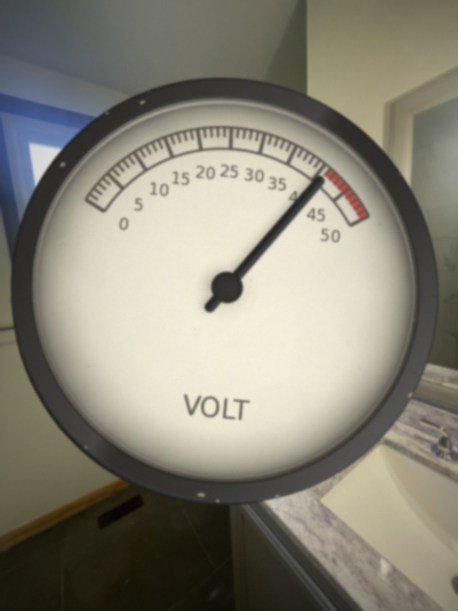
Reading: 41,V
